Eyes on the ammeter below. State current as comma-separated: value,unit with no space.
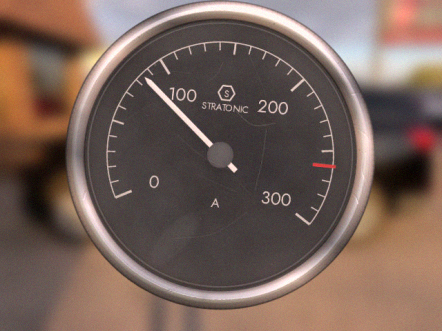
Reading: 85,A
